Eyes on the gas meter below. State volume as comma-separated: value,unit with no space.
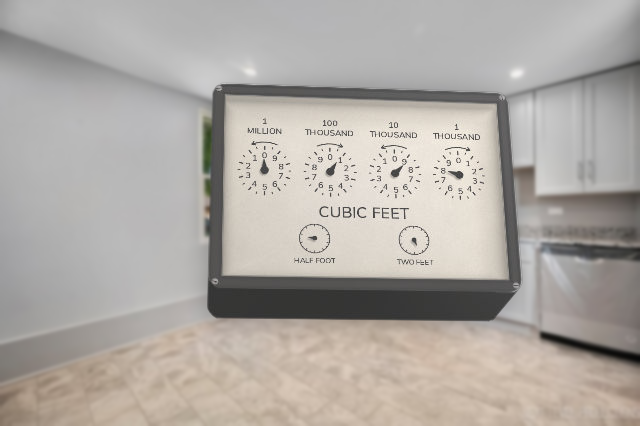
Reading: 8800,ft³
